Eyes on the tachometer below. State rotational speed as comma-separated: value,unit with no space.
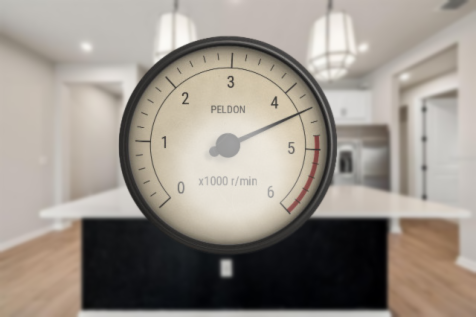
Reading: 4400,rpm
